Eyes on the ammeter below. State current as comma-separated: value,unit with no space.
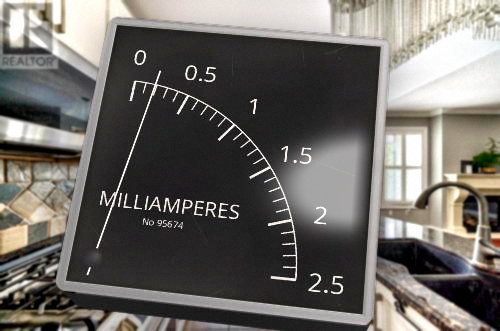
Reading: 0.2,mA
